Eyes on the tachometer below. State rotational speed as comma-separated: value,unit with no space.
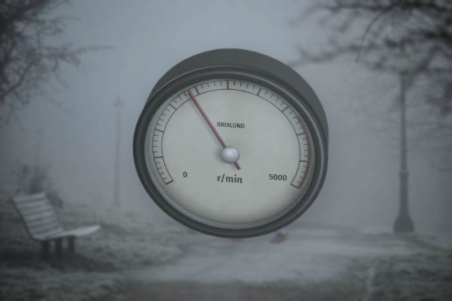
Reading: 1900,rpm
